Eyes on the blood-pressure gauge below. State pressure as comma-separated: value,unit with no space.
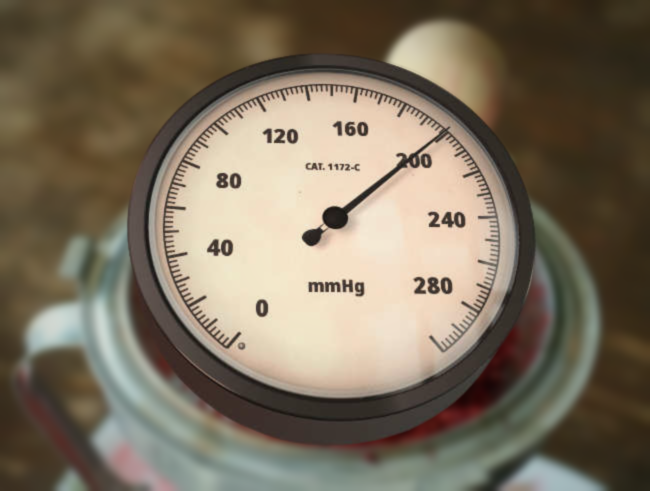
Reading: 200,mmHg
